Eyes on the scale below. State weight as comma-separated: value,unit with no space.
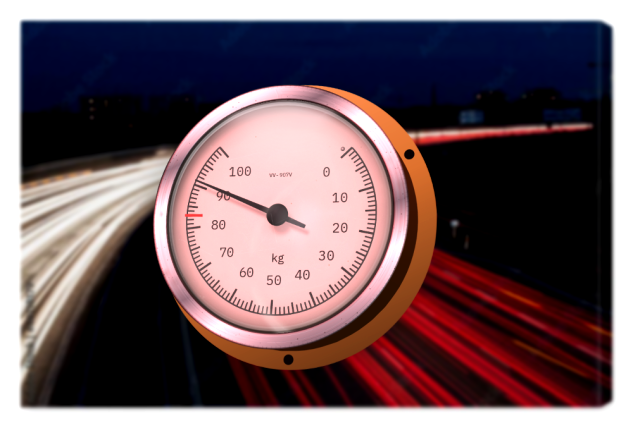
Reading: 91,kg
